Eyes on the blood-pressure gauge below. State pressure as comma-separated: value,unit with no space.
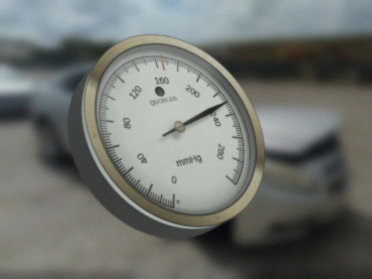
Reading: 230,mmHg
